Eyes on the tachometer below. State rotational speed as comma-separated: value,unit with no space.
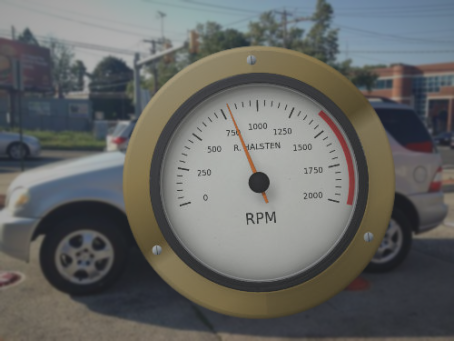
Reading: 800,rpm
